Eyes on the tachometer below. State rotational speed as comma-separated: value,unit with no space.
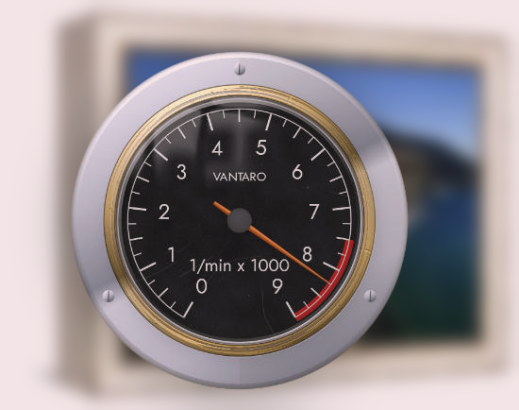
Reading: 8250,rpm
